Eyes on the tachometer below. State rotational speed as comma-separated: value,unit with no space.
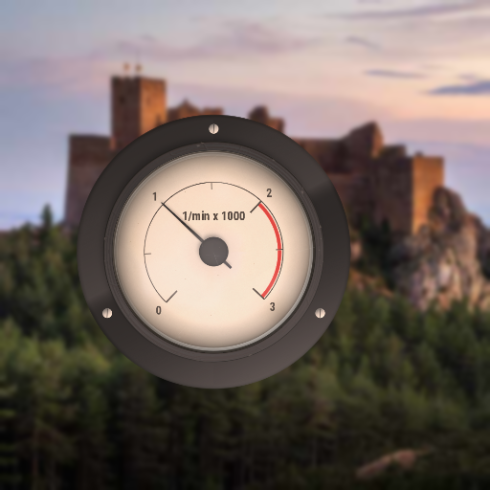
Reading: 1000,rpm
